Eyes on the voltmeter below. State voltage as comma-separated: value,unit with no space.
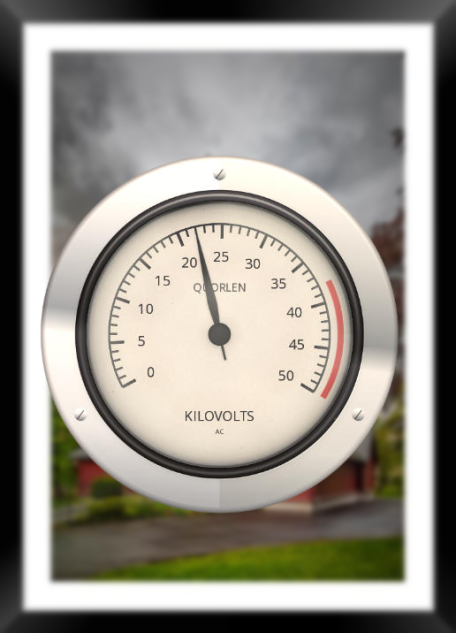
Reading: 22,kV
